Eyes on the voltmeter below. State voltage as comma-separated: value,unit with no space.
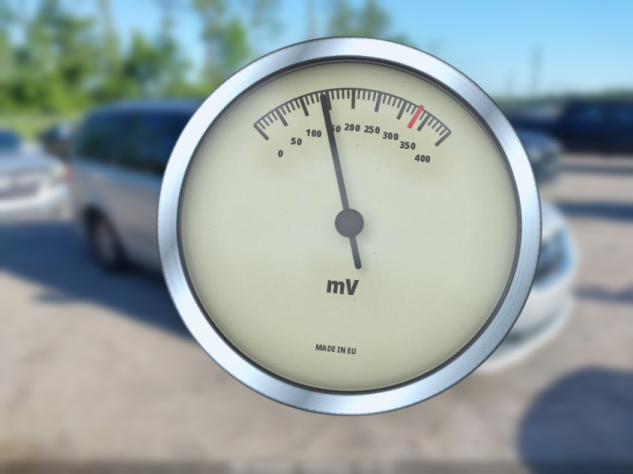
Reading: 140,mV
